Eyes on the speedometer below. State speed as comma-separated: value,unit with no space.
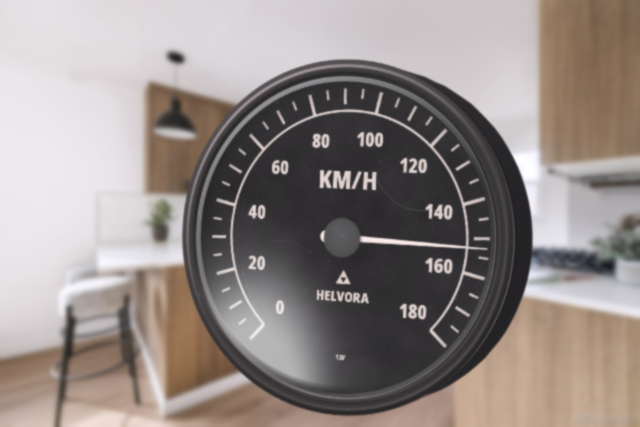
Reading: 152.5,km/h
